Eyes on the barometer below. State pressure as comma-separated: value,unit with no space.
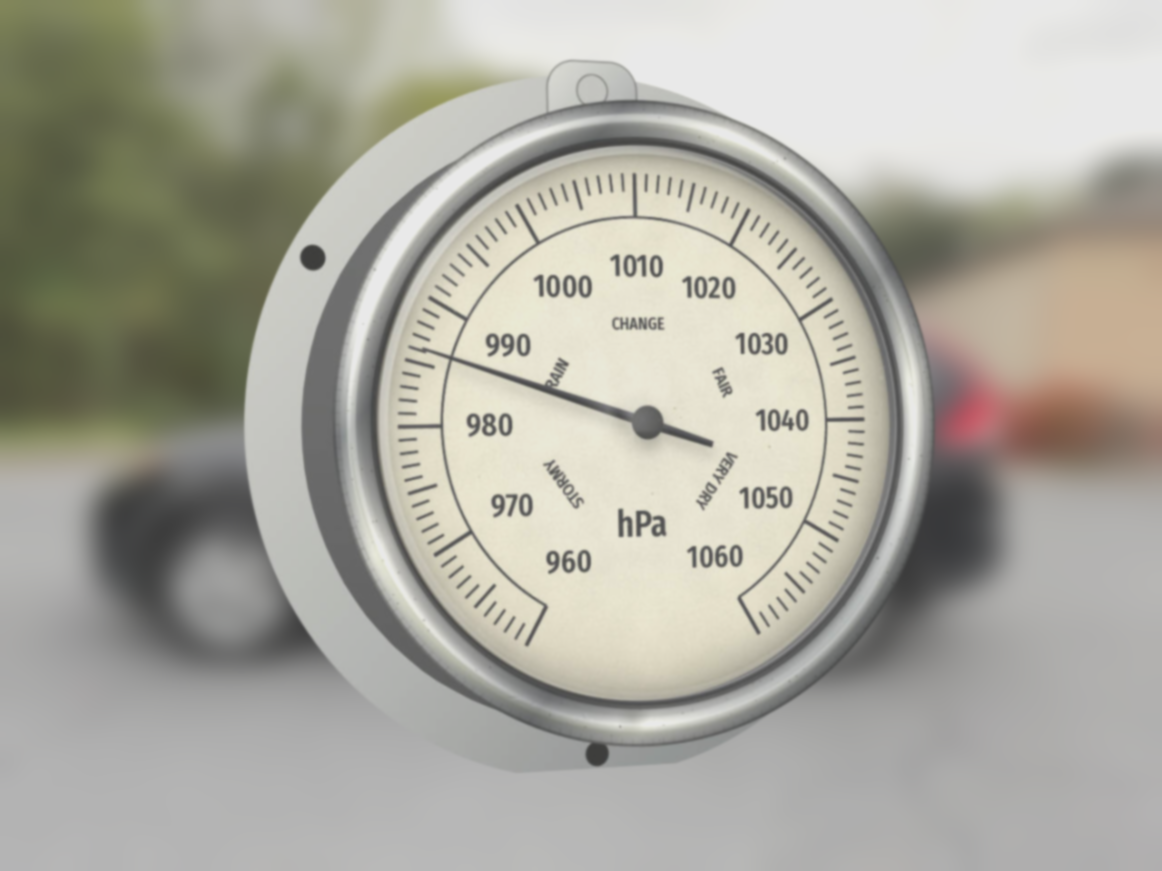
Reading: 986,hPa
